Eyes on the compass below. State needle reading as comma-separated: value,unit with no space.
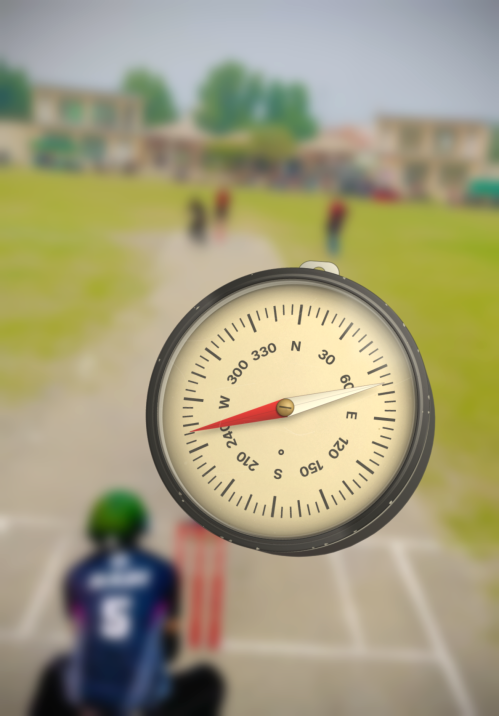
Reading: 250,°
